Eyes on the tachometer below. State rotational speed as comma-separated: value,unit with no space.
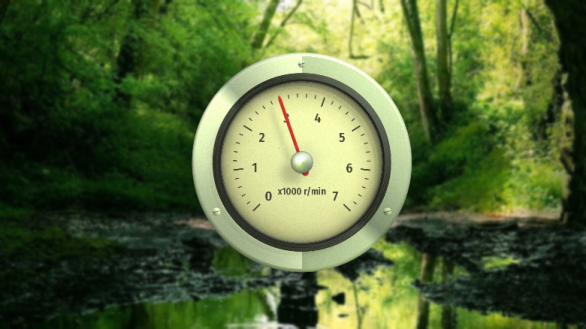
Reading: 3000,rpm
